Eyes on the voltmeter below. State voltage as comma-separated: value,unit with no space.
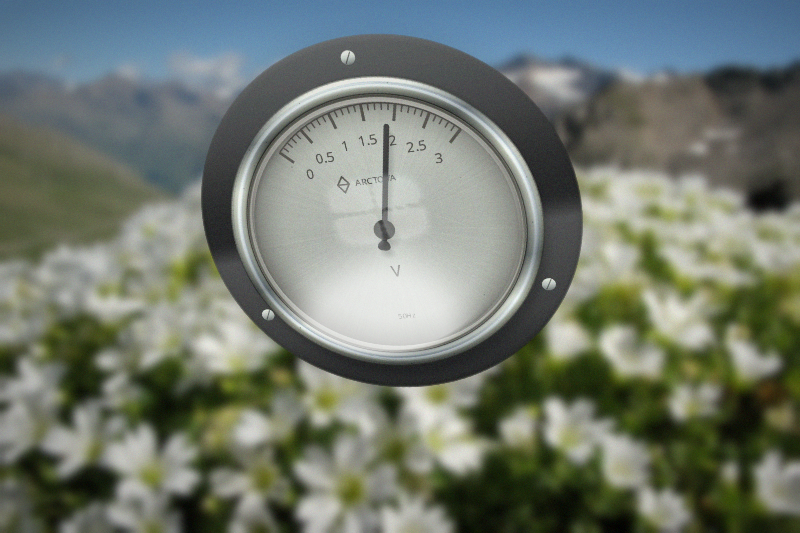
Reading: 1.9,V
